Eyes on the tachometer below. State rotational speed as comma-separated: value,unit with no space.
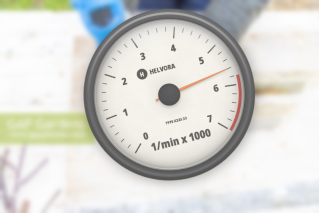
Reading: 5600,rpm
